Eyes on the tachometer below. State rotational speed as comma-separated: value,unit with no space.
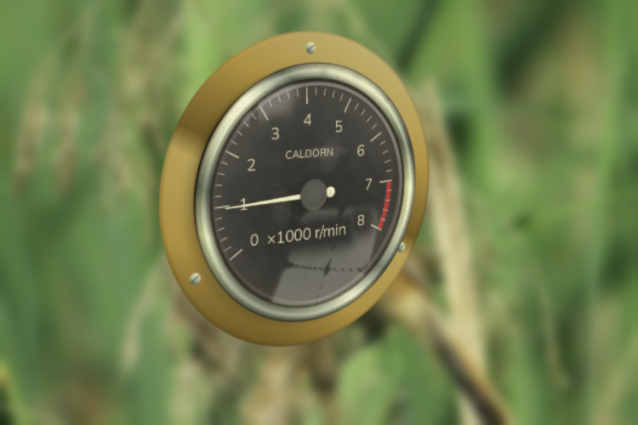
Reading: 1000,rpm
